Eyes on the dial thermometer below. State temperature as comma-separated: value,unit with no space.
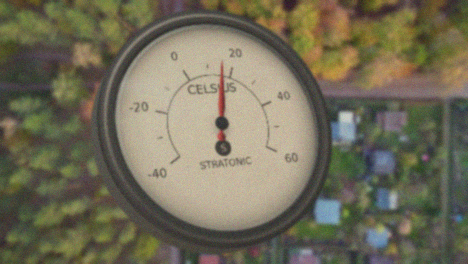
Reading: 15,°C
